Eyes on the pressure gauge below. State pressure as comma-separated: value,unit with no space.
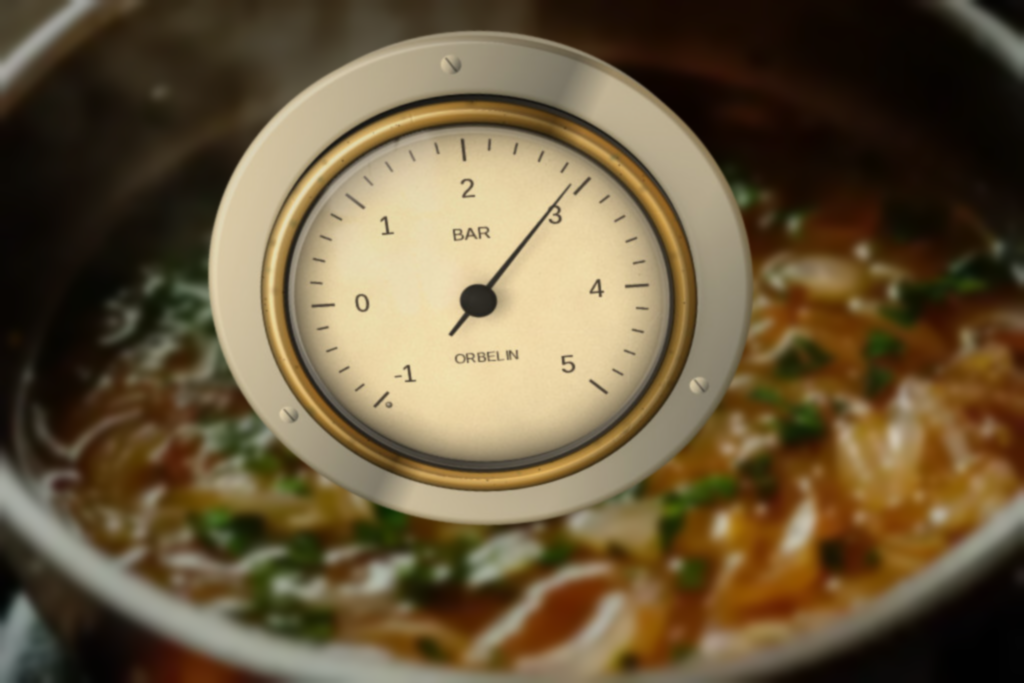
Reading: 2.9,bar
